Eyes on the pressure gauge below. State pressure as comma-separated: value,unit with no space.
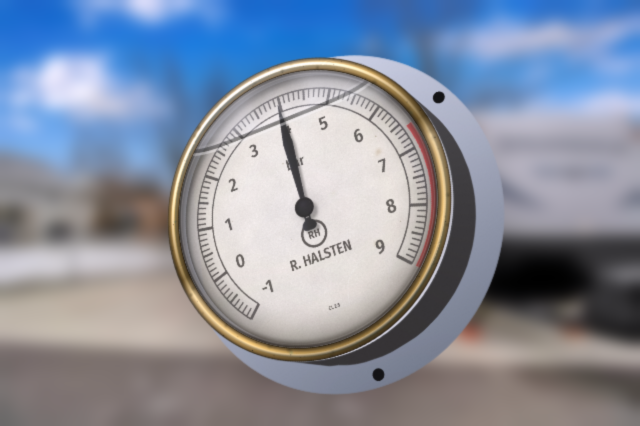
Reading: 4,bar
